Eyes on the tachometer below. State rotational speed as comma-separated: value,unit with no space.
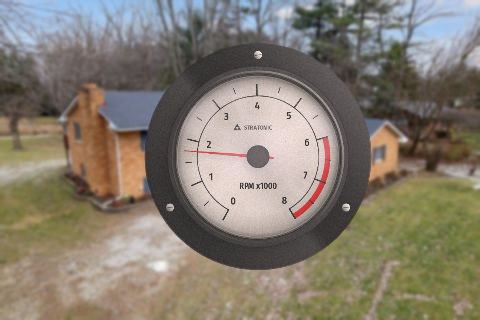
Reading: 1750,rpm
